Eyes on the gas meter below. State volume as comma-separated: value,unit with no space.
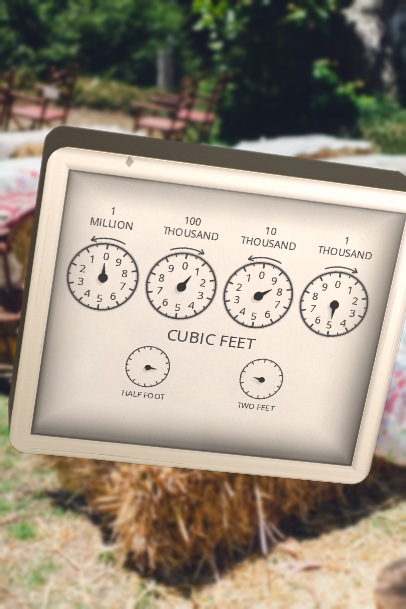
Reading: 8500,ft³
